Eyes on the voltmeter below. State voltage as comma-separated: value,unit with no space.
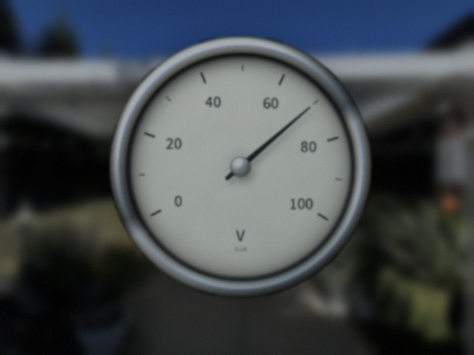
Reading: 70,V
